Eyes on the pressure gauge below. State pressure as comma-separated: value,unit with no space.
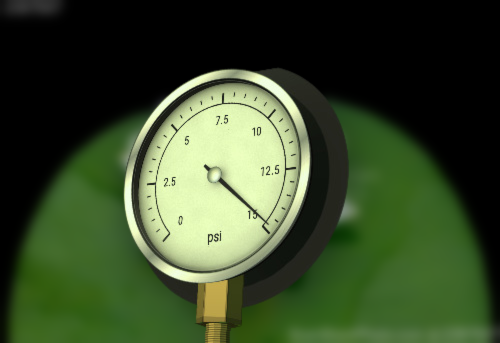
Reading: 14.75,psi
